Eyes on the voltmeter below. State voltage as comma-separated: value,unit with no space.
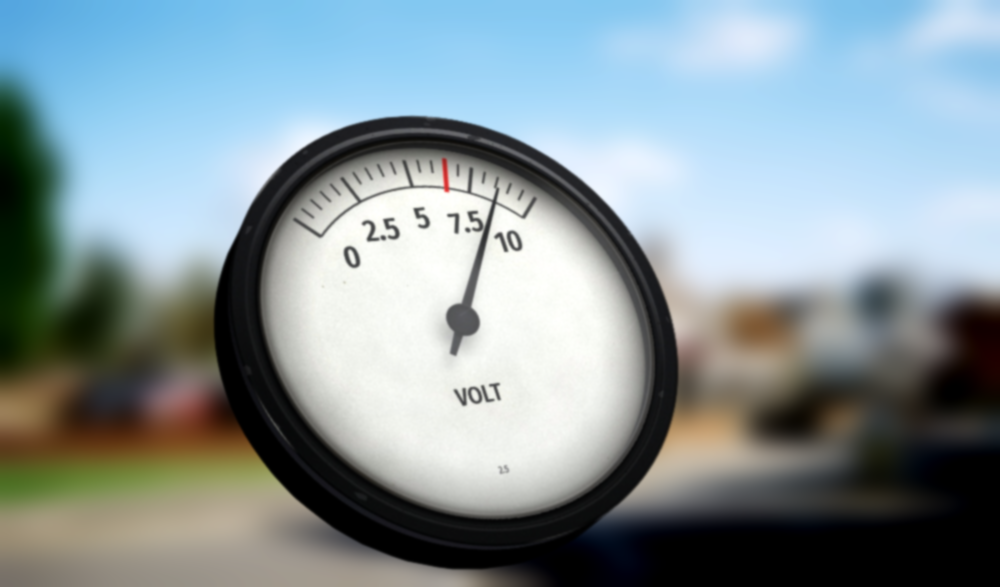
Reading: 8.5,V
